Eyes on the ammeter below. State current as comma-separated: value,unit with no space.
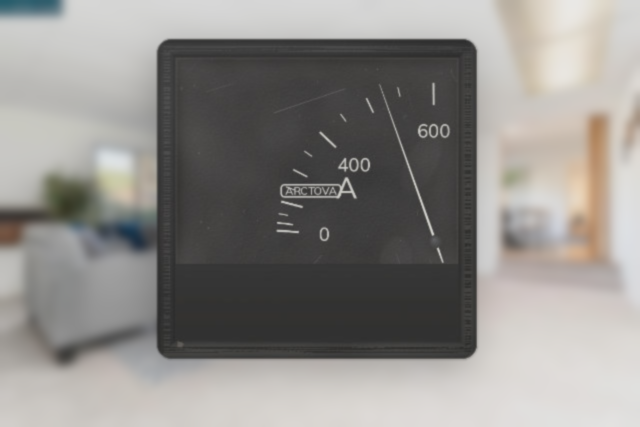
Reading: 525,A
